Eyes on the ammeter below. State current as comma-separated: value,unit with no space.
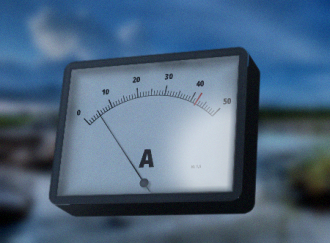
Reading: 5,A
